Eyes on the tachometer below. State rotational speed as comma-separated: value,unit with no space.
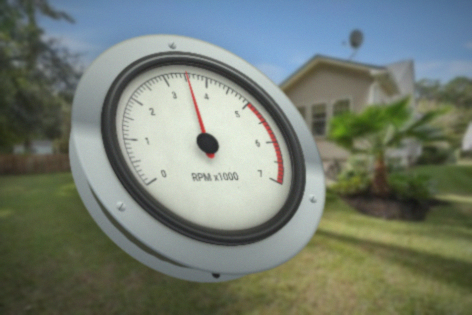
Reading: 3500,rpm
